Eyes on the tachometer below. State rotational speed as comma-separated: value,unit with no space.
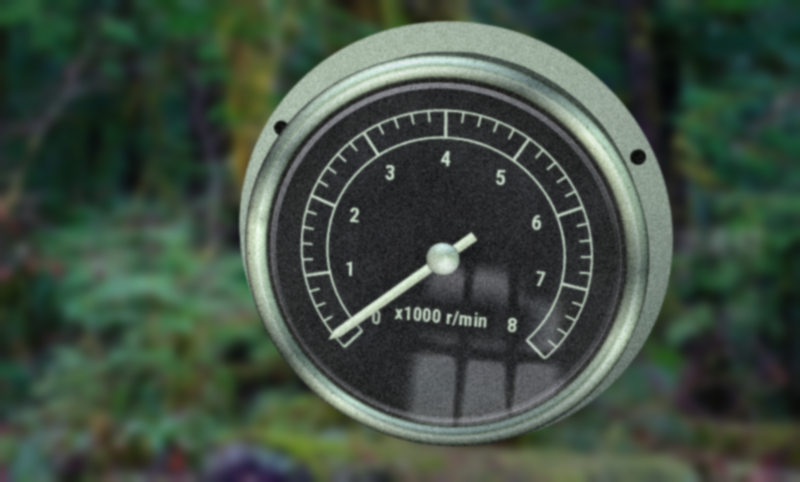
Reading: 200,rpm
